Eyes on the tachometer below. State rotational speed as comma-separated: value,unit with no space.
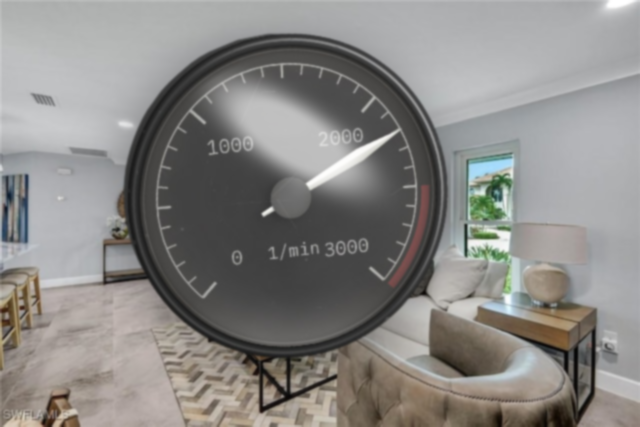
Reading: 2200,rpm
